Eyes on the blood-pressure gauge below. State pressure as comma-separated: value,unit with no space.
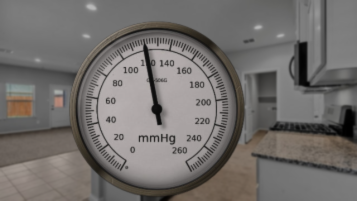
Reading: 120,mmHg
